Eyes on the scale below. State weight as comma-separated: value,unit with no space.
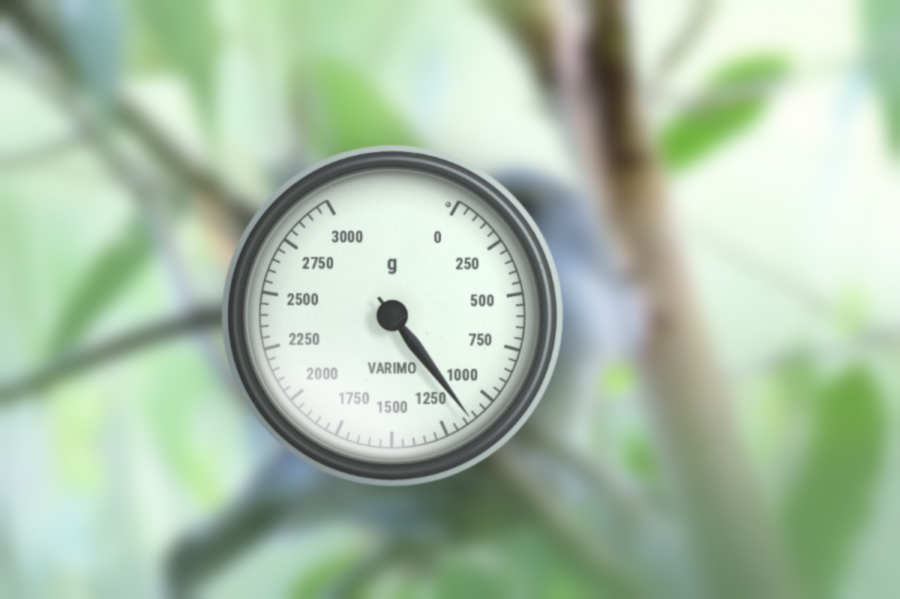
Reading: 1125,g
